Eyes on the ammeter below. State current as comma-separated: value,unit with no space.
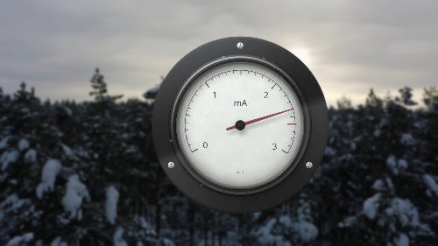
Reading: 2.4,mA
